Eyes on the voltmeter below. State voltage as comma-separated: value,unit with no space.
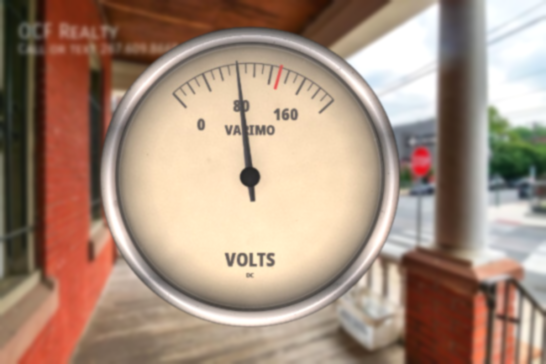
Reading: 80,V
